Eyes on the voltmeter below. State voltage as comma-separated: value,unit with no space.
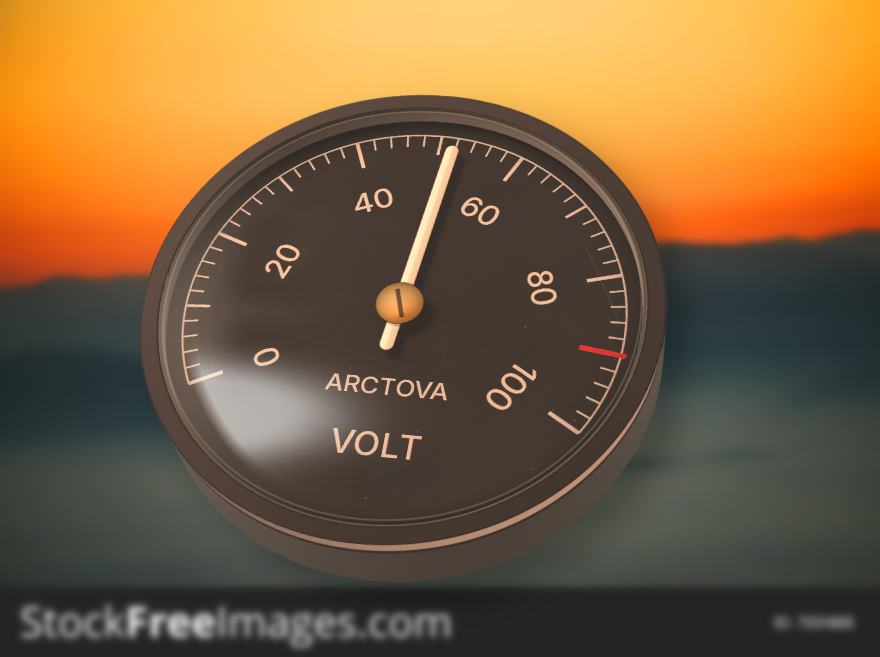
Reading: 52,V
